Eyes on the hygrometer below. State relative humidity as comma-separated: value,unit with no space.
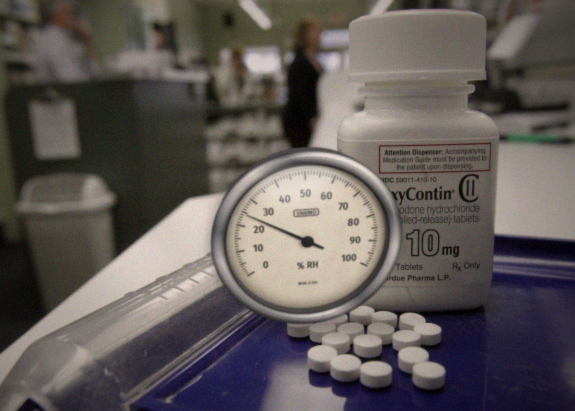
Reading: 25,%
